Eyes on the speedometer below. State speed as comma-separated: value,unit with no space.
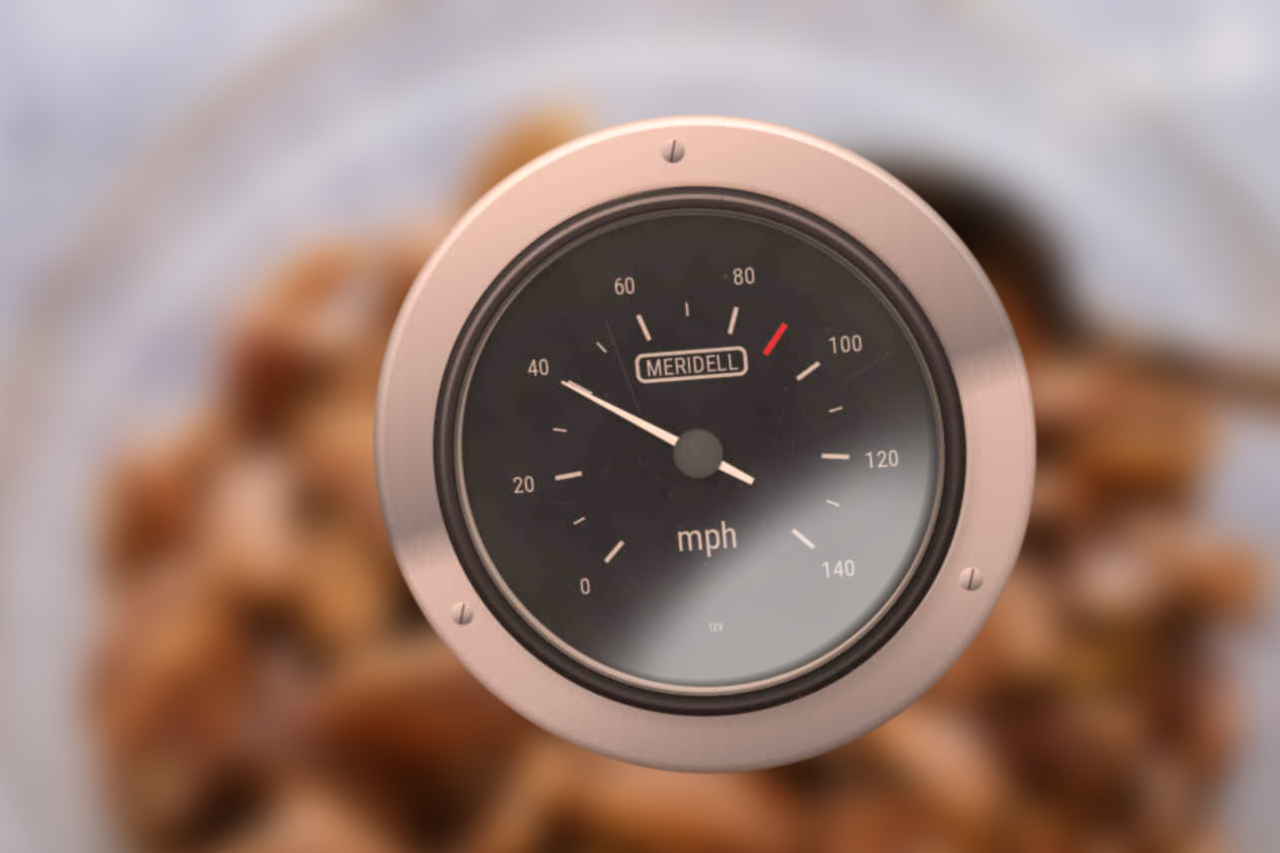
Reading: 40,mph
